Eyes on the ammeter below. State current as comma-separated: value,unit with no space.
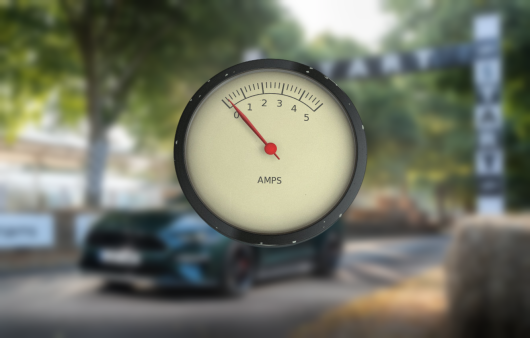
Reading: 0.2,A
